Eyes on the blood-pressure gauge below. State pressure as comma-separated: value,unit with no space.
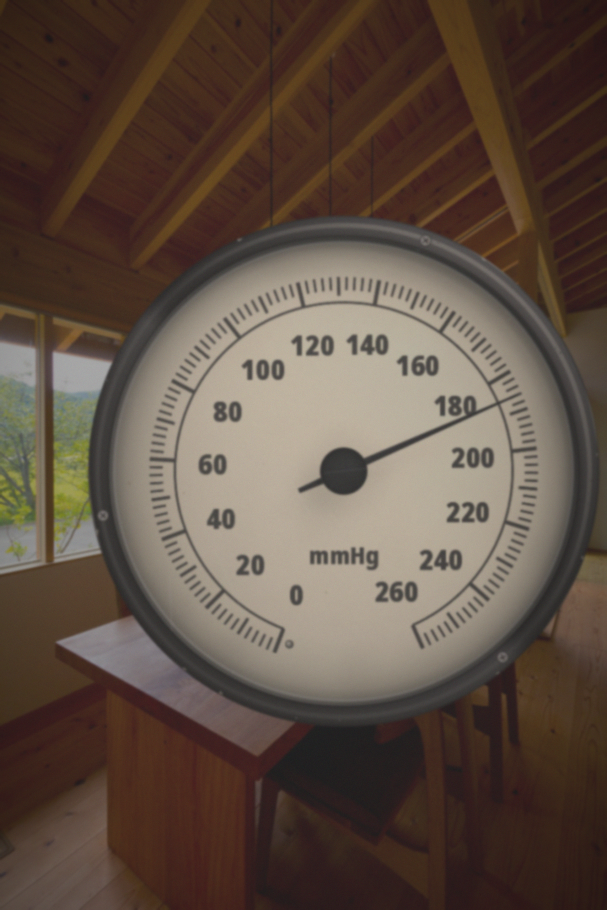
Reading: 186,mmHg
